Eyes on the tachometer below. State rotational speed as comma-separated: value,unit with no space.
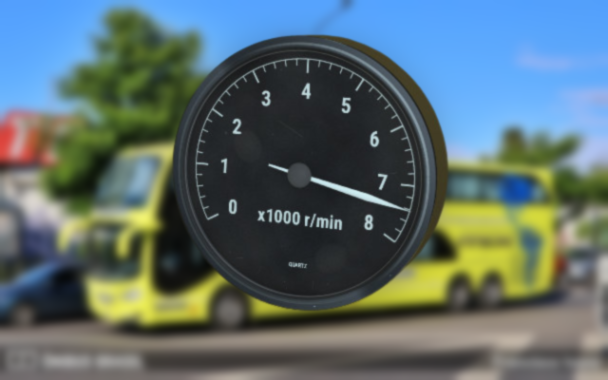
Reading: 7400,rpm
